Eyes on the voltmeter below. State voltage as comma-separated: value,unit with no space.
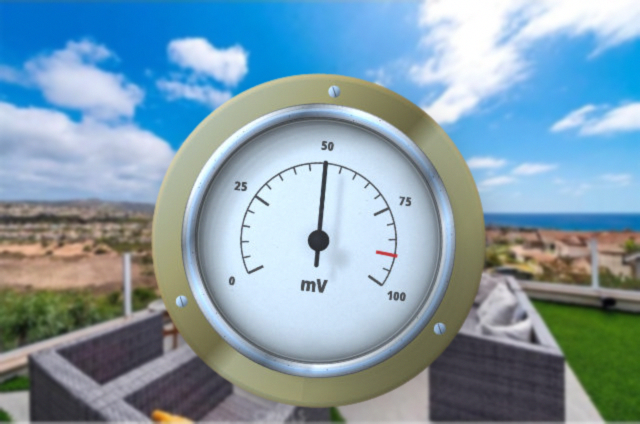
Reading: 50,mV
